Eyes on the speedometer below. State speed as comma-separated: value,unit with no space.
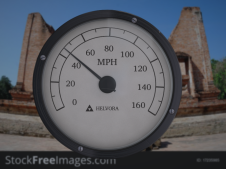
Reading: 45,mph
